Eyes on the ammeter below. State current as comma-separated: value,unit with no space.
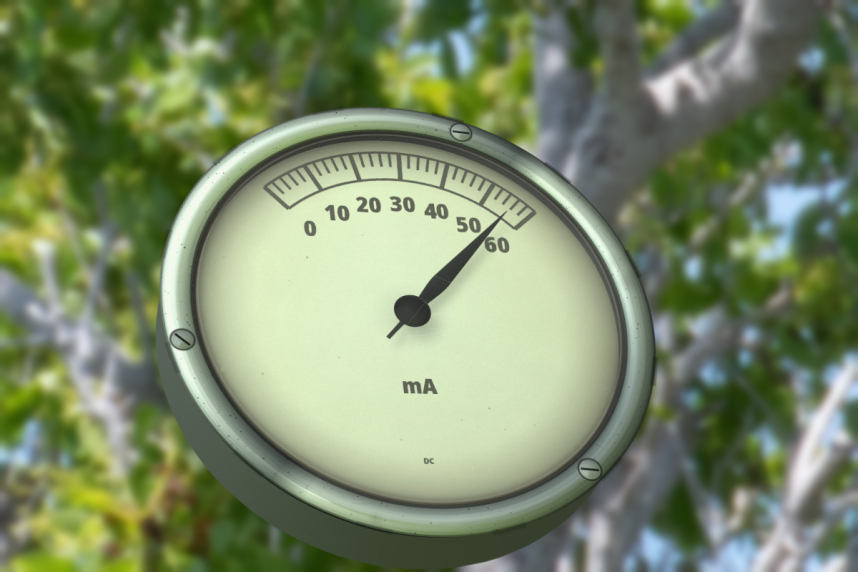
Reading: 56,mA
